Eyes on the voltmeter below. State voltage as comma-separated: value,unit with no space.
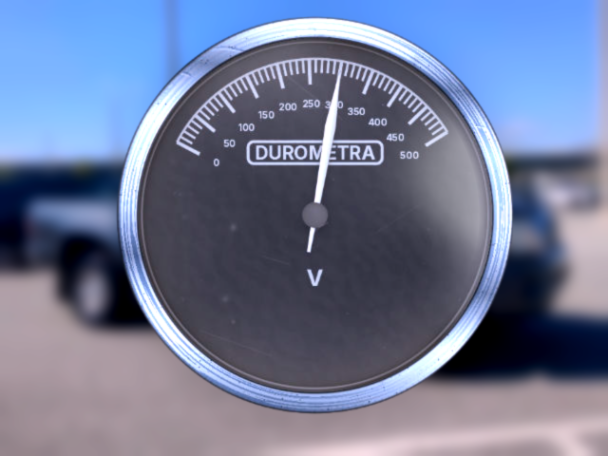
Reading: 300,V
